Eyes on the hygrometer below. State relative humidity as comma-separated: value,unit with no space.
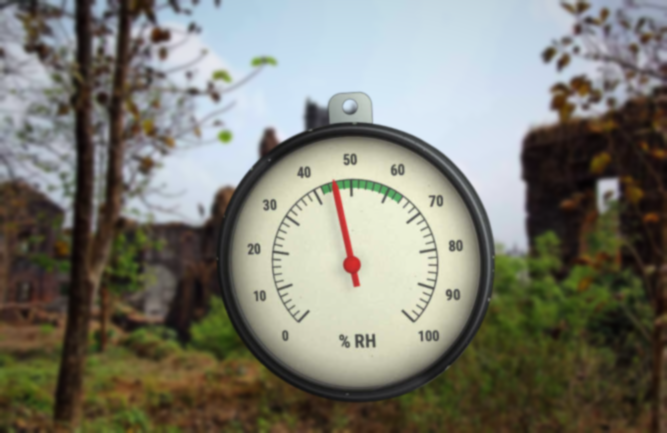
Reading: 46,%
